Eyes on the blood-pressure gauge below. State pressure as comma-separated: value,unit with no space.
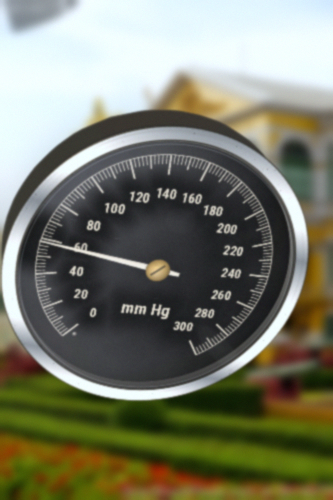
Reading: 60,mmHg
